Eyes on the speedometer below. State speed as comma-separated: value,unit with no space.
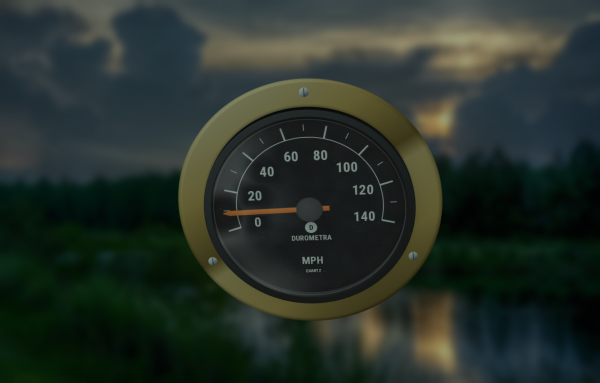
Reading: 10,mph
